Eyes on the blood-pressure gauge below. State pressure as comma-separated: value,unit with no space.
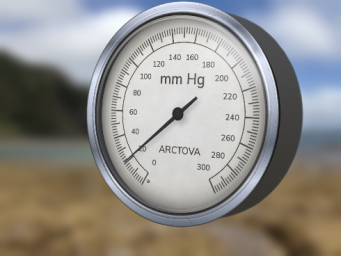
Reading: 20,mmHg
